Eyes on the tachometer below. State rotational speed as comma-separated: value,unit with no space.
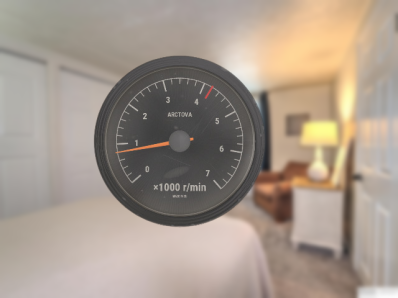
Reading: 800,rpm
